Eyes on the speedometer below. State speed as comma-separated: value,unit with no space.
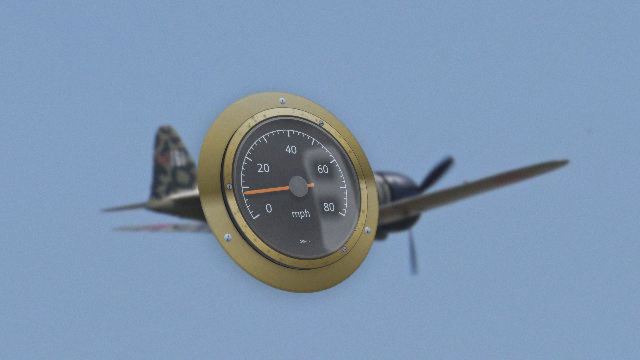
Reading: 8,mph
